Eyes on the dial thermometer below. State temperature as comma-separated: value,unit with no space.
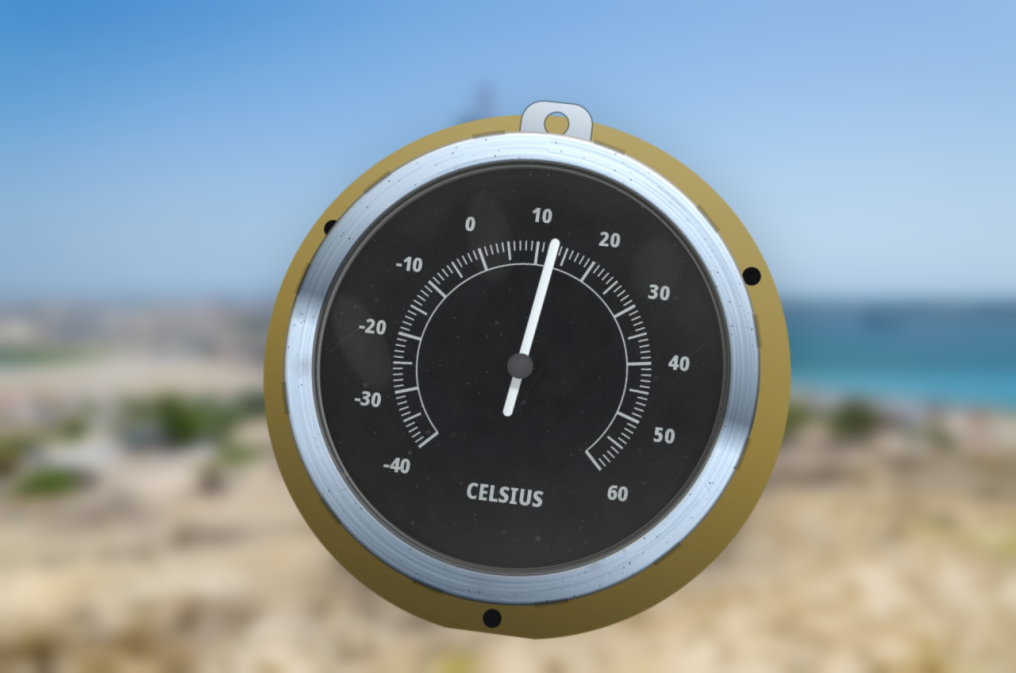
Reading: 13,°C
